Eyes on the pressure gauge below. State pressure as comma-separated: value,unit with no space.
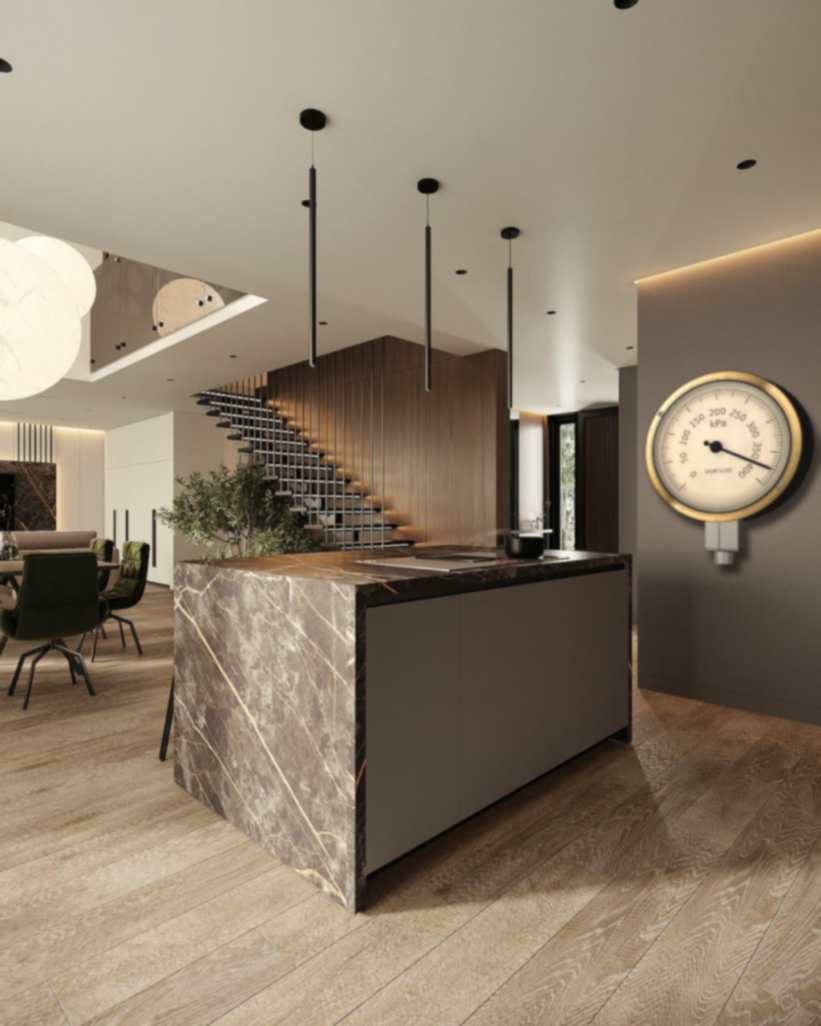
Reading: 375,kPa
